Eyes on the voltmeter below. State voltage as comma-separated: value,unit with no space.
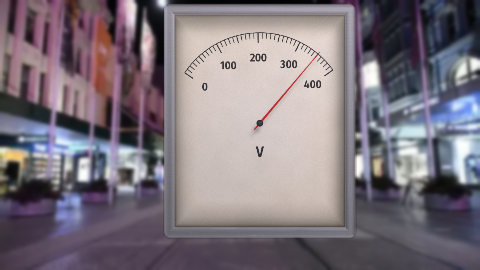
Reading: 350,V
